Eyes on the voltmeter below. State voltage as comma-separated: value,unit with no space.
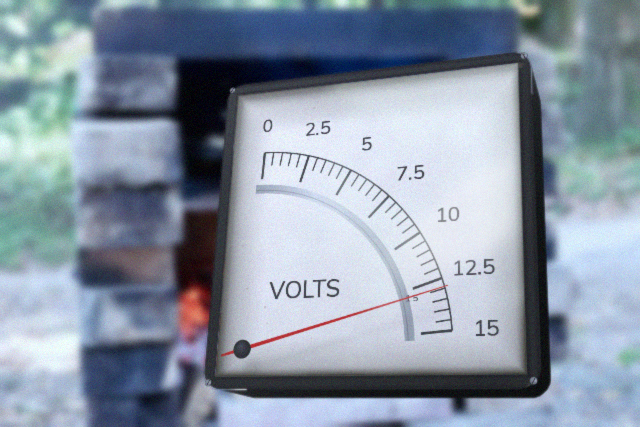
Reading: 13,V
